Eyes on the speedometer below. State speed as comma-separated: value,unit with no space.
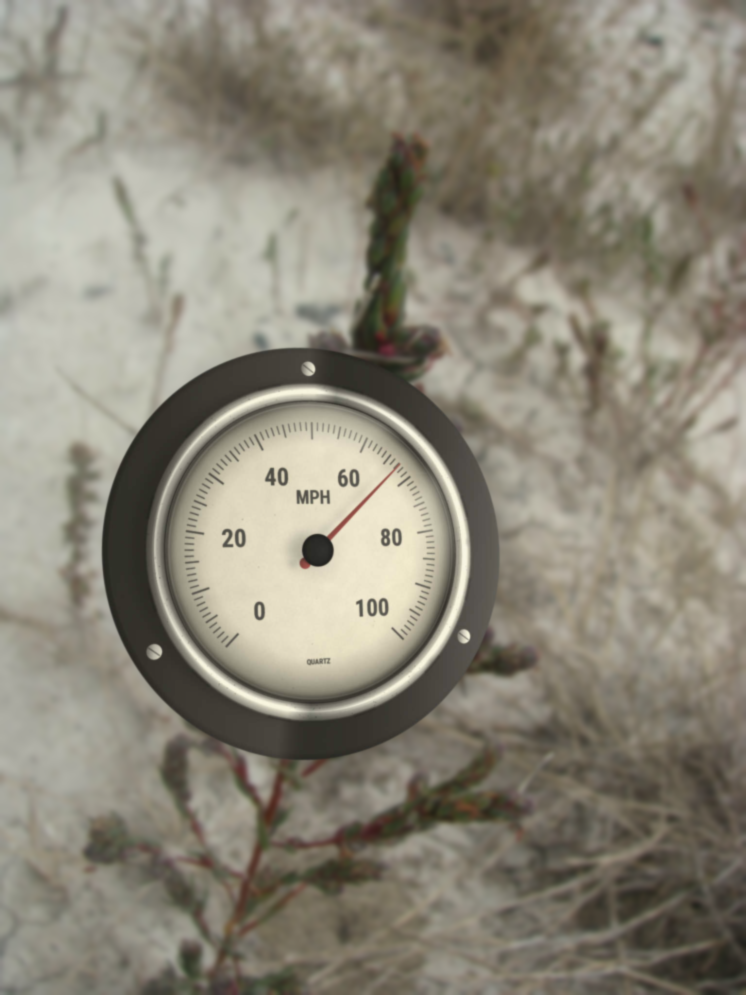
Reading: 67,mph
